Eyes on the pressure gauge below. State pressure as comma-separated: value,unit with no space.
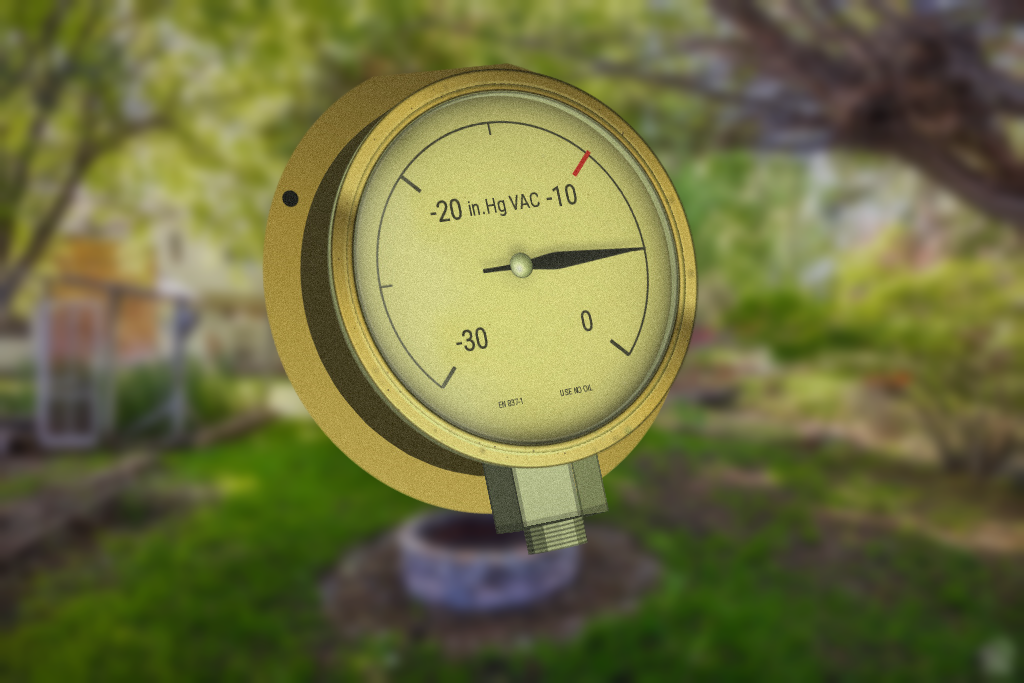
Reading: -5,inHg
